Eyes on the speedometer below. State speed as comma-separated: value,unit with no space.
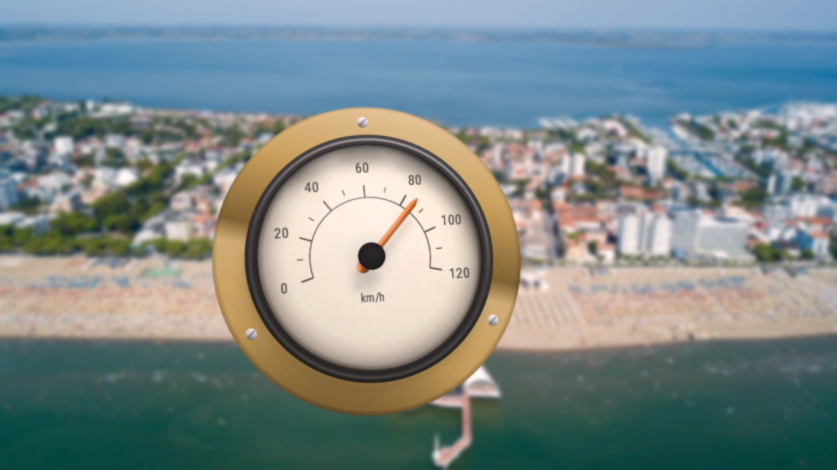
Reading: 85,km/h
